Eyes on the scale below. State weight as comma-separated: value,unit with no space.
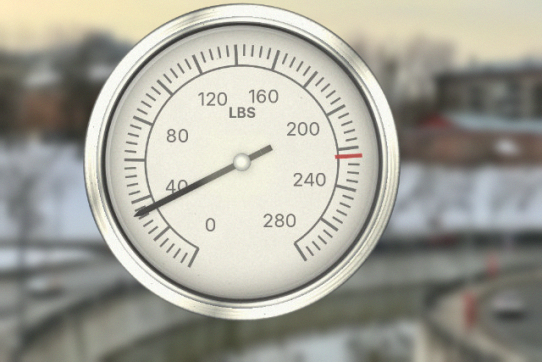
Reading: 34,lb
